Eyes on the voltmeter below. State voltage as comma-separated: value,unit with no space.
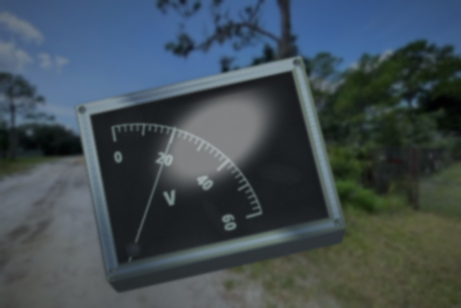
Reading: 20,V
